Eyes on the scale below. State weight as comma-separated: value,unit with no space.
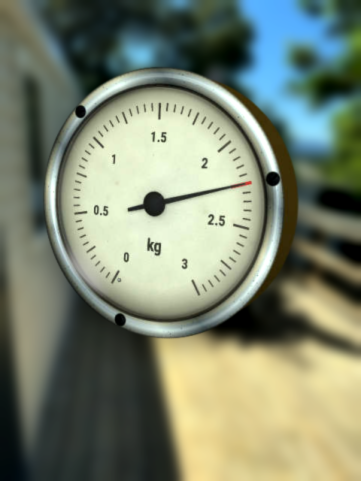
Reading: 2.25,kg
